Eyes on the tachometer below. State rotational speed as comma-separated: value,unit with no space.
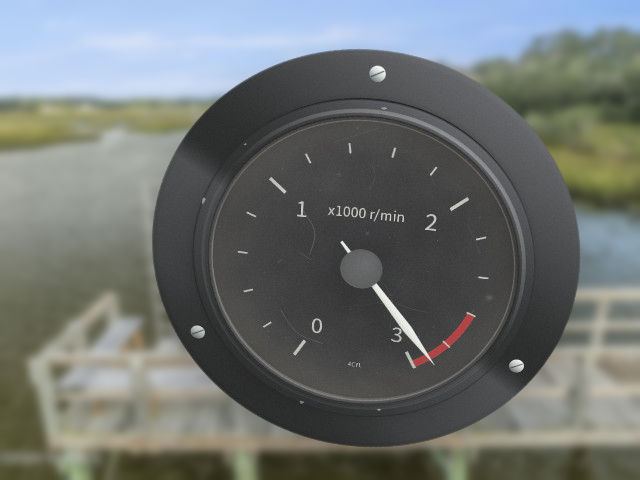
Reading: 2900,rpm
